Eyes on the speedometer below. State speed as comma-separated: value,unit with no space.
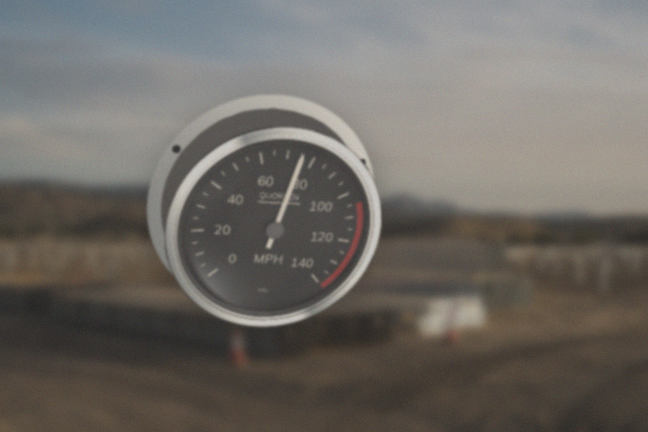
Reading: 75,mph
